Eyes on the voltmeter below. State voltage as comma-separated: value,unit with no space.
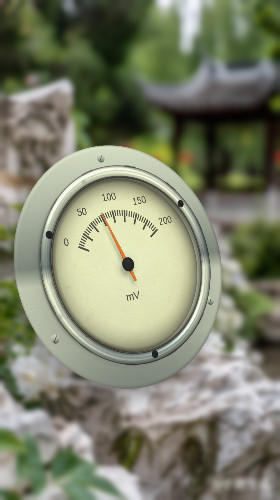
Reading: 75,mV
